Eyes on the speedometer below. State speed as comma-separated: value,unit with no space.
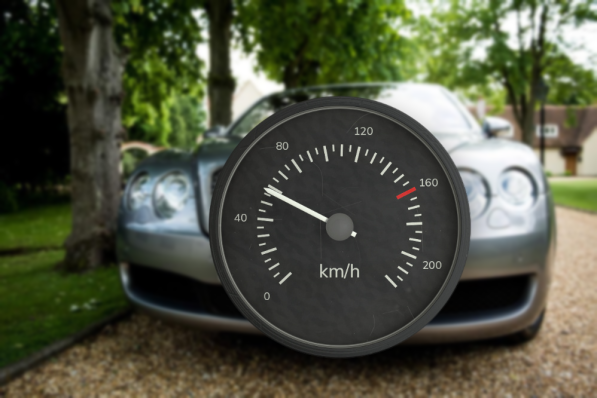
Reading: 57.5,km/h
